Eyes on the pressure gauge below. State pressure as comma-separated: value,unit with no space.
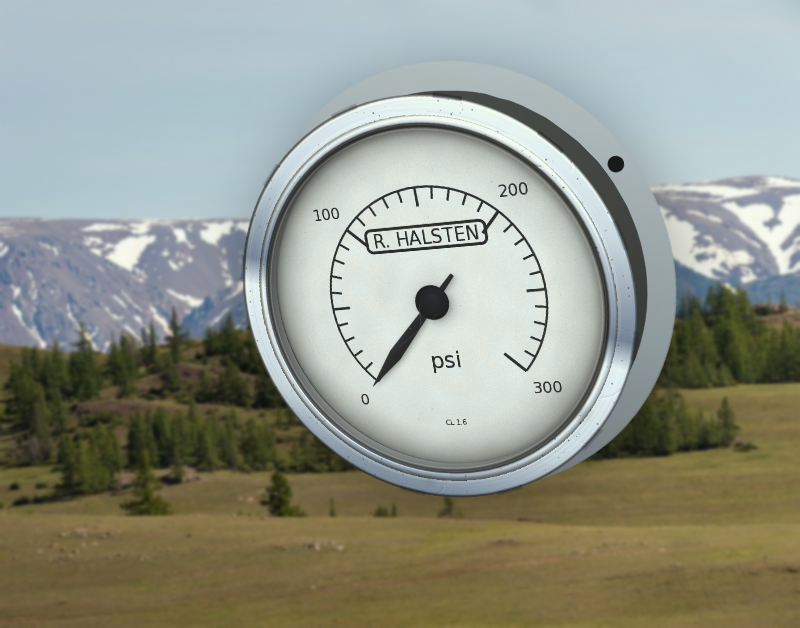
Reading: 0,psi
